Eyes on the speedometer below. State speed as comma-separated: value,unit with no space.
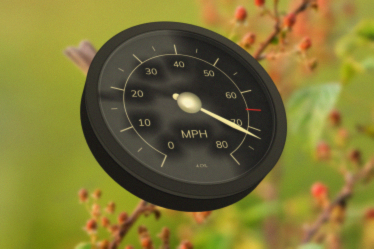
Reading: 72.5,mph
